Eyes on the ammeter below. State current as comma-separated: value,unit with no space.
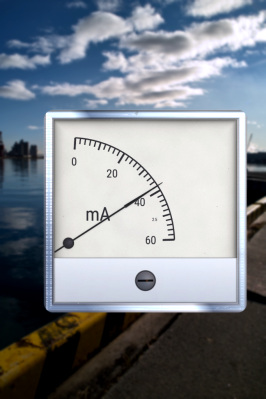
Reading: 38,mA
